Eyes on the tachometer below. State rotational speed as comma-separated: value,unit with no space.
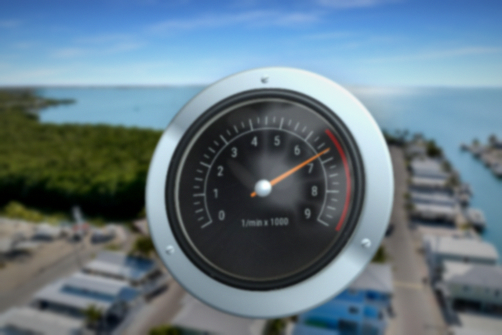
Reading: 6750,rpm
